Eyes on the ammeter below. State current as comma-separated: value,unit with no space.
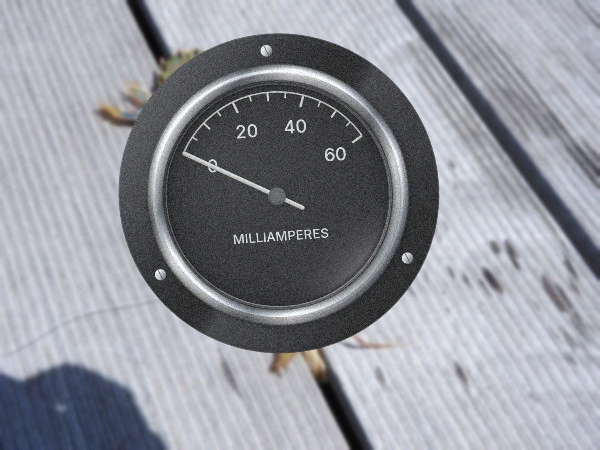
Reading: 0,mA
